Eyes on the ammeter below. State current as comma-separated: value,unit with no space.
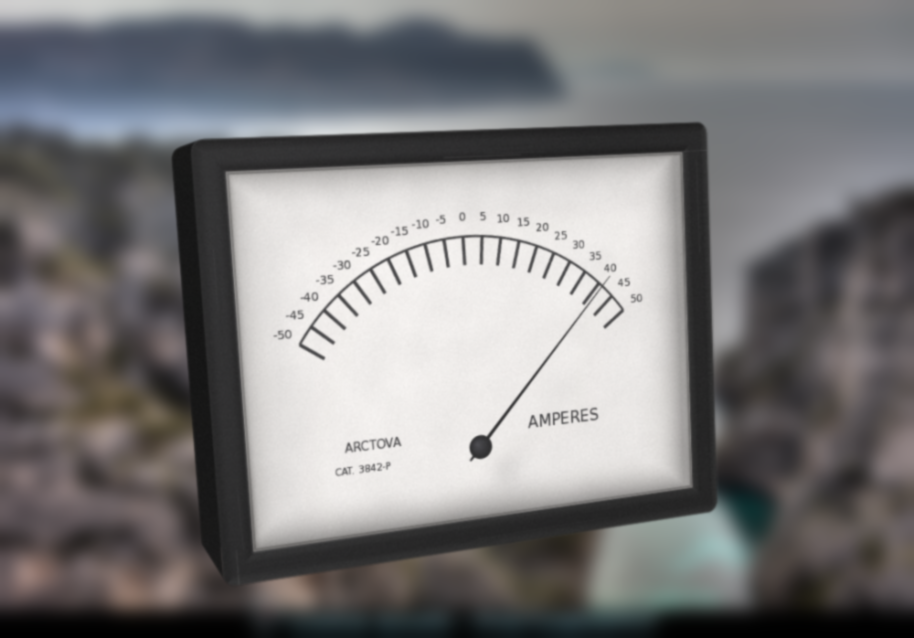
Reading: 40,A
